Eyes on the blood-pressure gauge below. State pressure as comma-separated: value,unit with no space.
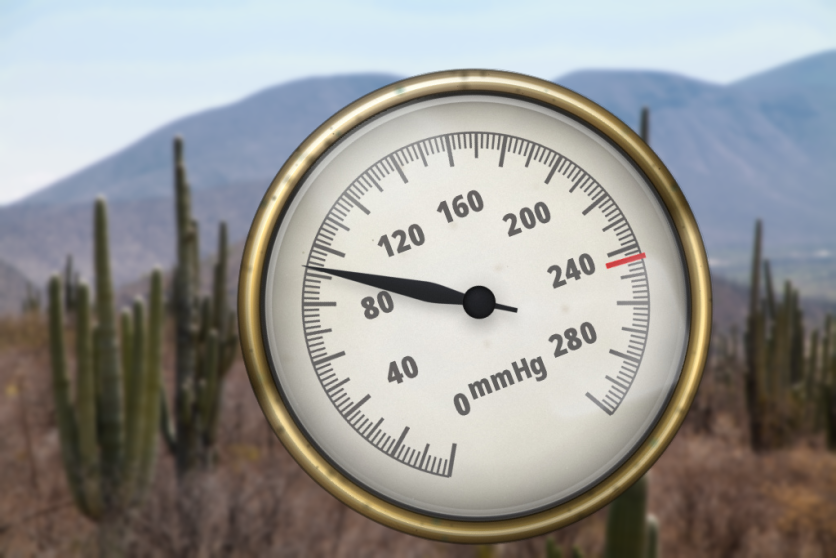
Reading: 92,mmHg
